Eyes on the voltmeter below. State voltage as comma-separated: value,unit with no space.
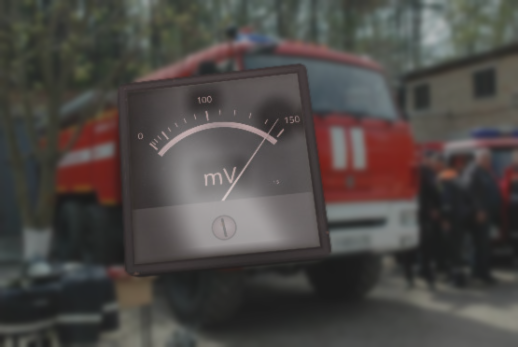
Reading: 145,mV
